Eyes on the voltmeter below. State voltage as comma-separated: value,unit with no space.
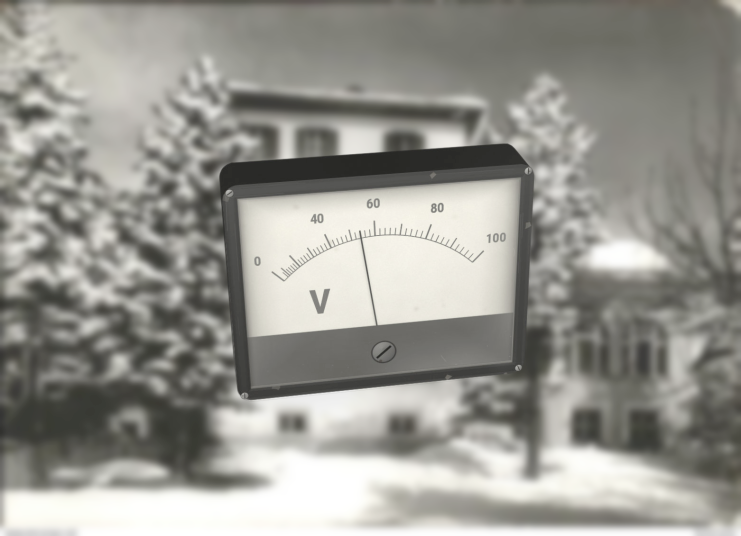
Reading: 54,V
